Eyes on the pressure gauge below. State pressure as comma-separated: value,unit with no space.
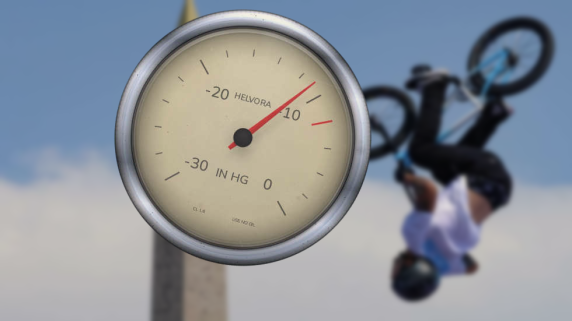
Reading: -11,inHg
